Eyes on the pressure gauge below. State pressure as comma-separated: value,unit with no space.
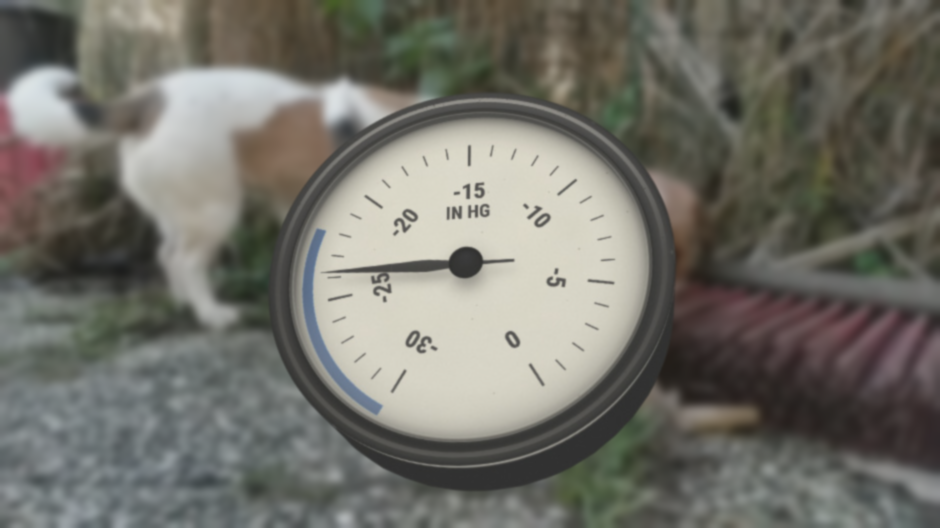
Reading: -24,inHg
